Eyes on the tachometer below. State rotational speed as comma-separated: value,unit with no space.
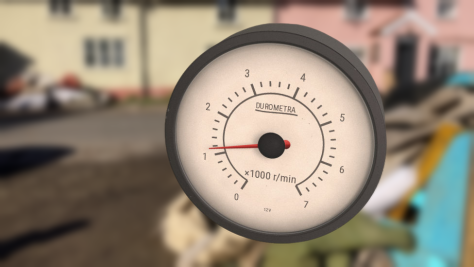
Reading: 1200,rpm
